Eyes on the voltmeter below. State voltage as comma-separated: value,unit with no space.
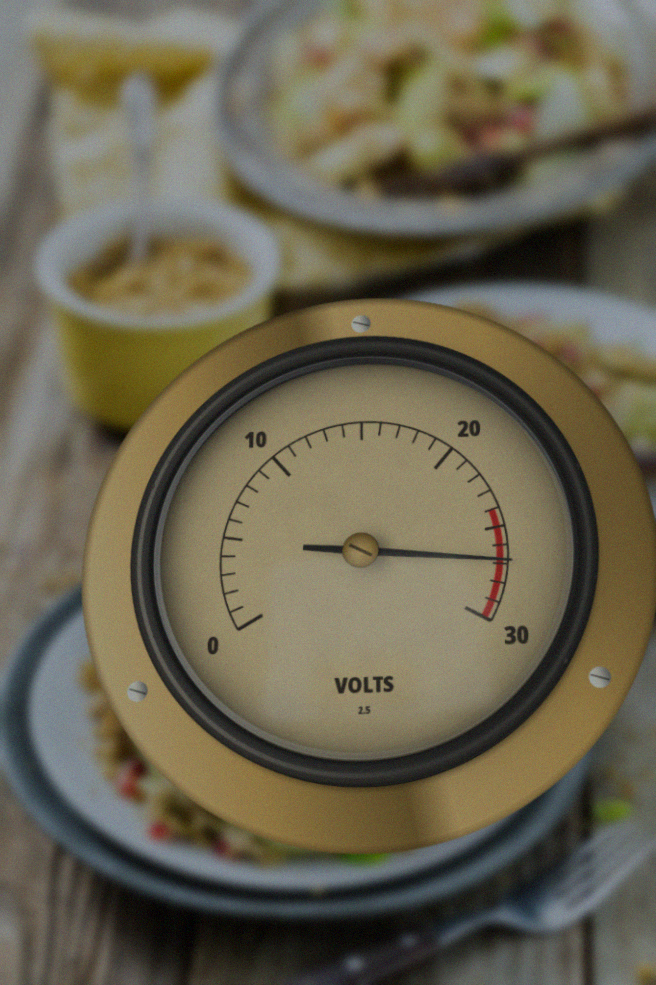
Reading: 27,V
